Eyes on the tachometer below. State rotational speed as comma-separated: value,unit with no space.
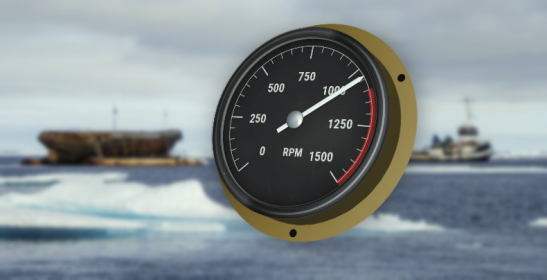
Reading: 1050,rpm
